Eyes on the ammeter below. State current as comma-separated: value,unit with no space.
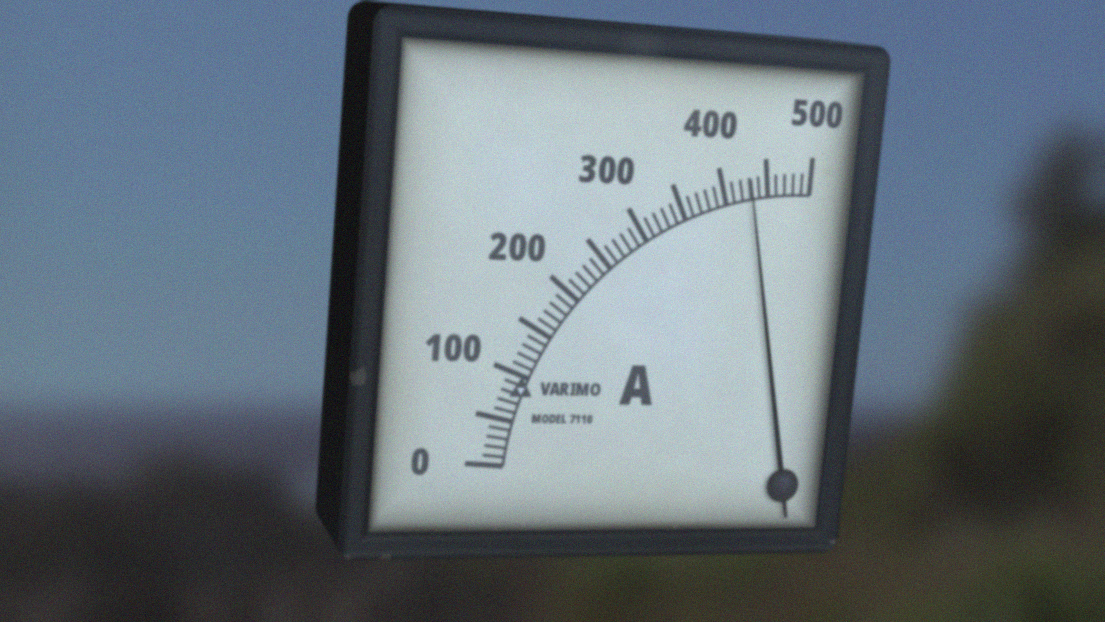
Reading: 430,A
